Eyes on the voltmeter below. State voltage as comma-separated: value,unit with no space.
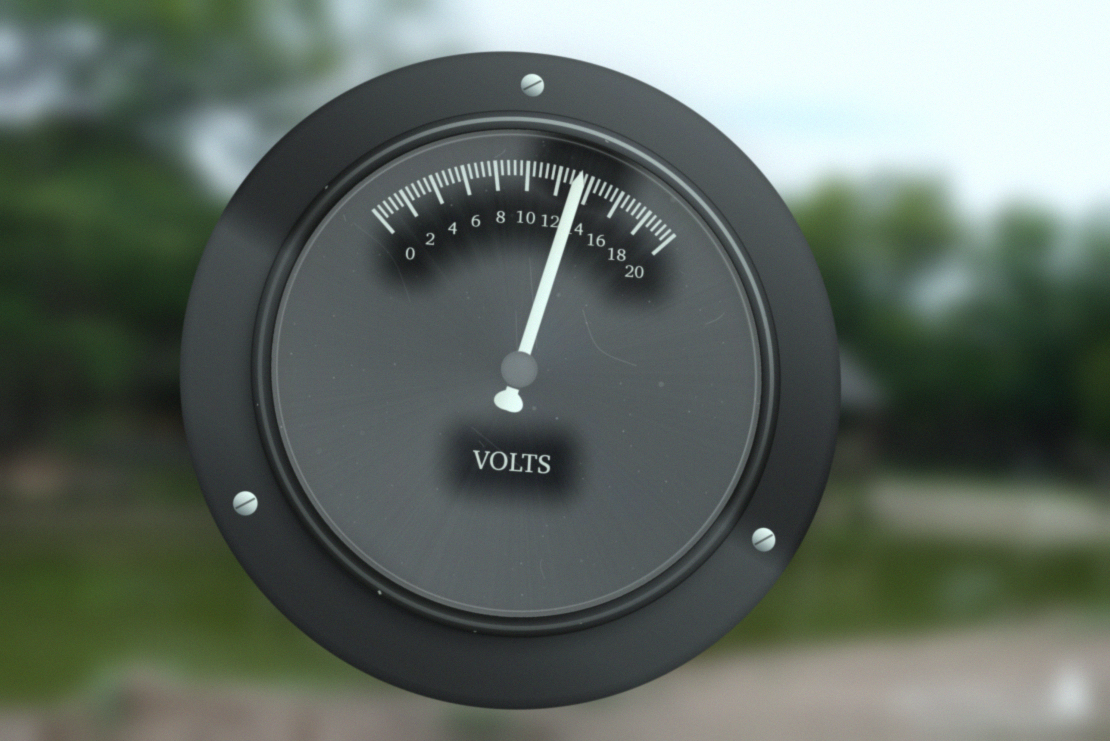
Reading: 13.2,V
